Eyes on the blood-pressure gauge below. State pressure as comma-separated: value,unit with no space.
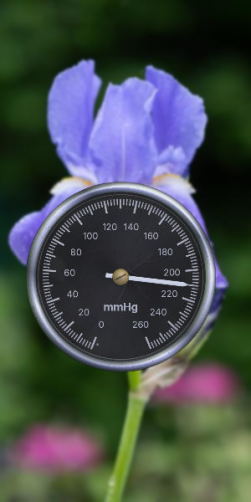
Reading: 210,mmHg
